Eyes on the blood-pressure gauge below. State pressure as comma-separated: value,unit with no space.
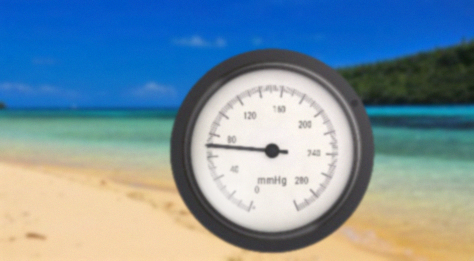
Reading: 70,mmHg
